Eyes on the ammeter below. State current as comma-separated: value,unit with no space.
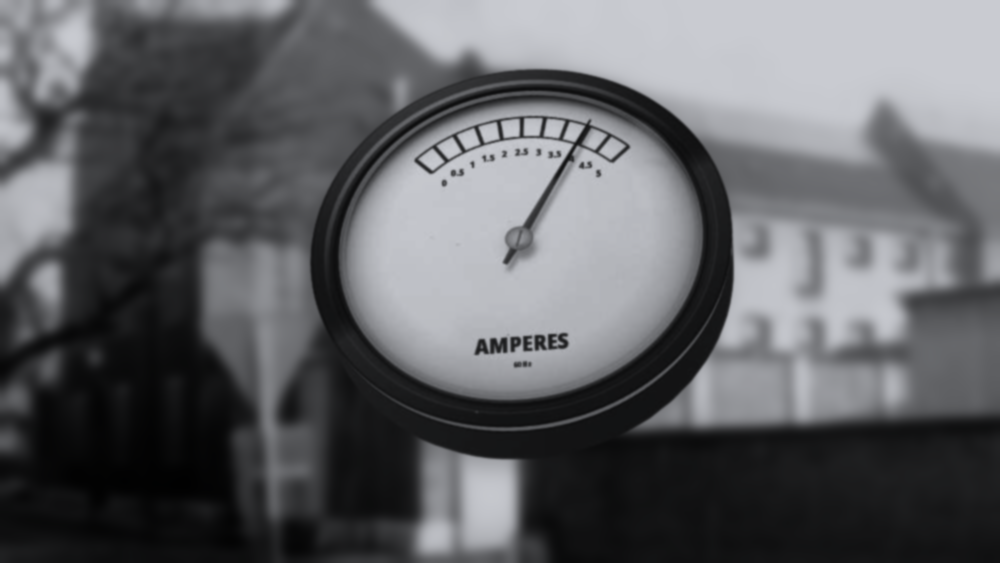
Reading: 4,A
